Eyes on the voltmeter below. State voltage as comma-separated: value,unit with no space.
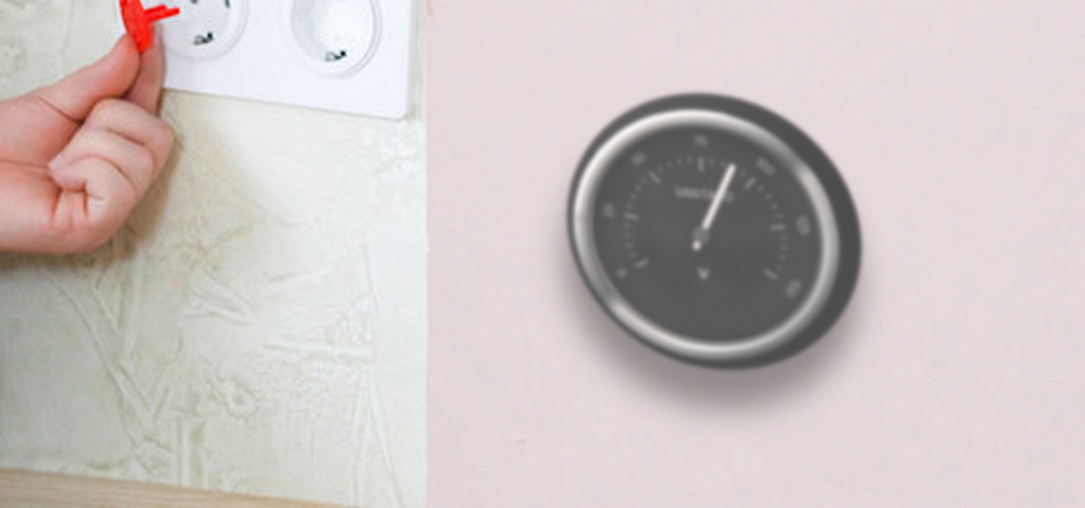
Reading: 90,V
